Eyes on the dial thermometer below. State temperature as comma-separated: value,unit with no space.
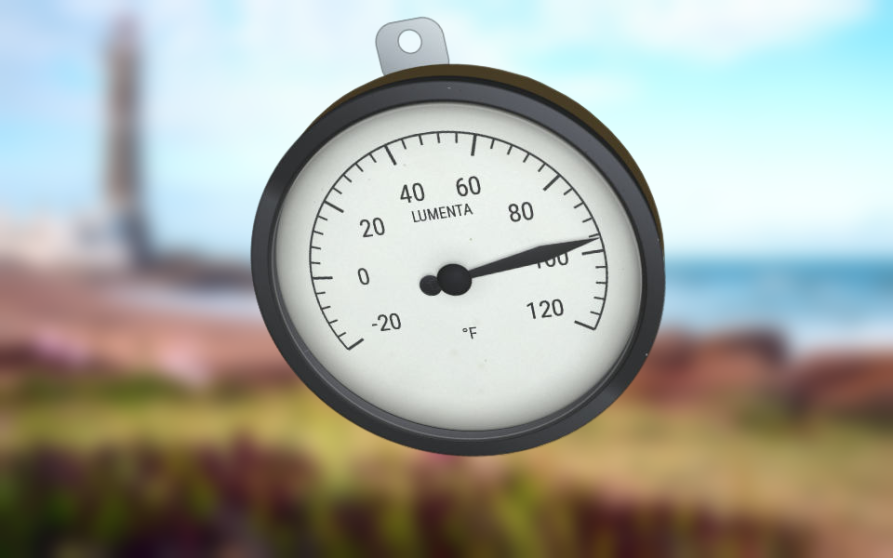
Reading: 96,°F
